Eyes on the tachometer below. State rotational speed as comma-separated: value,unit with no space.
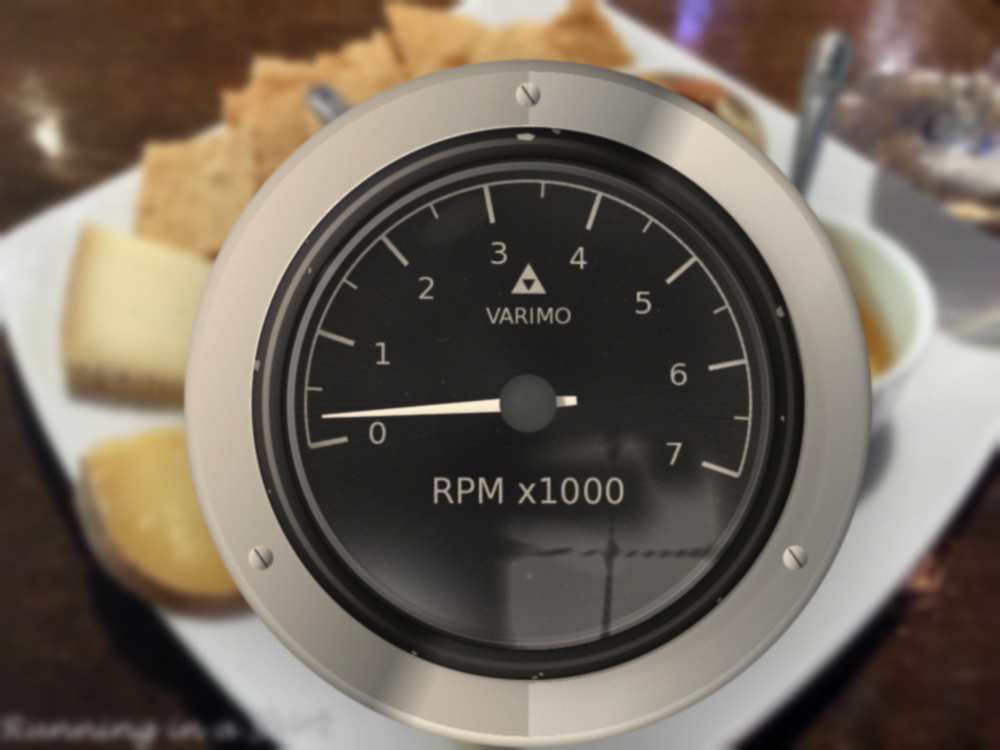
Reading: 250,rpm
